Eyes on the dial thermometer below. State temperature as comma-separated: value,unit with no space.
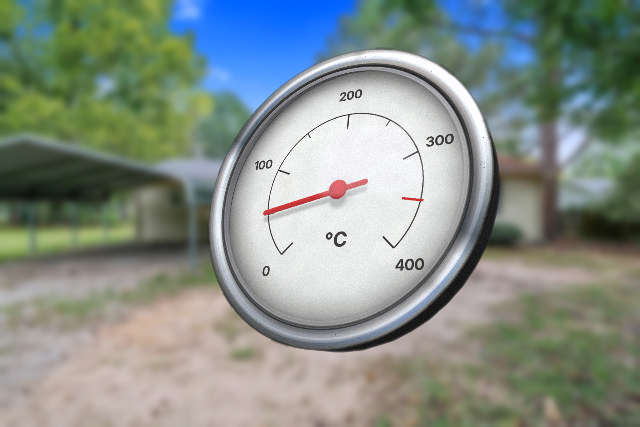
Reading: 50,°C
